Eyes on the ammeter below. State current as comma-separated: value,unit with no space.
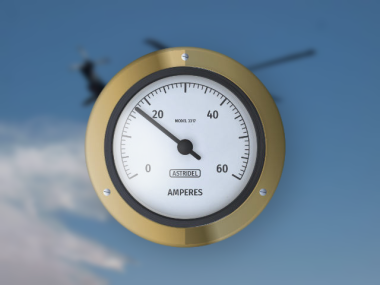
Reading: 17,A
